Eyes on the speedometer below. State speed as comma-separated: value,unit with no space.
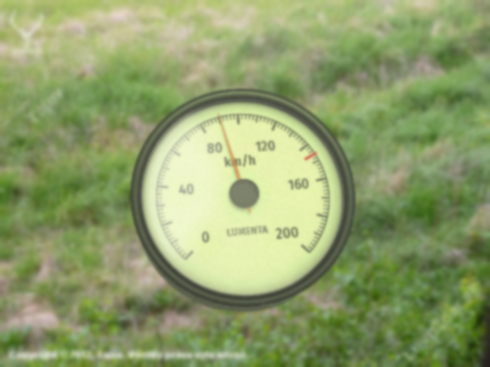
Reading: 90,km/h
